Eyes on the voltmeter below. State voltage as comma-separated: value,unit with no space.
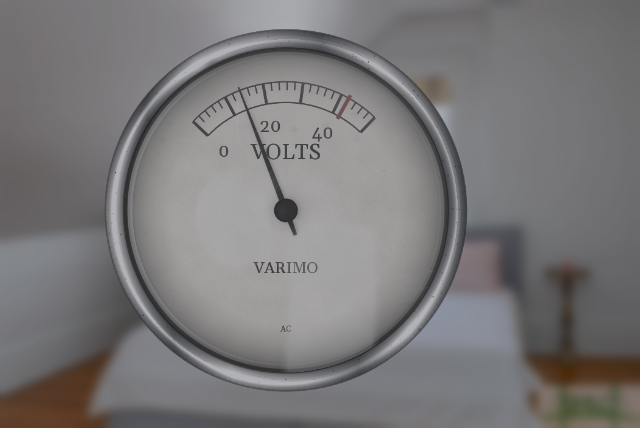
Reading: 14,V
